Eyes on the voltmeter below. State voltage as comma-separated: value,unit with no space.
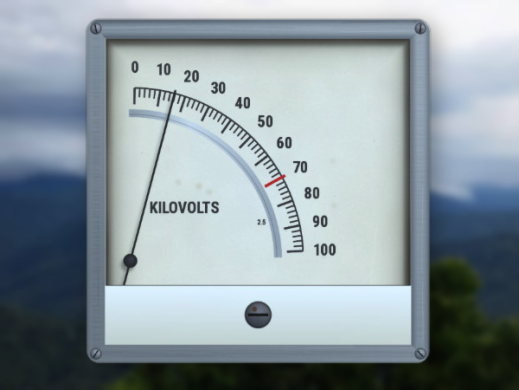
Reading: 16,kV
